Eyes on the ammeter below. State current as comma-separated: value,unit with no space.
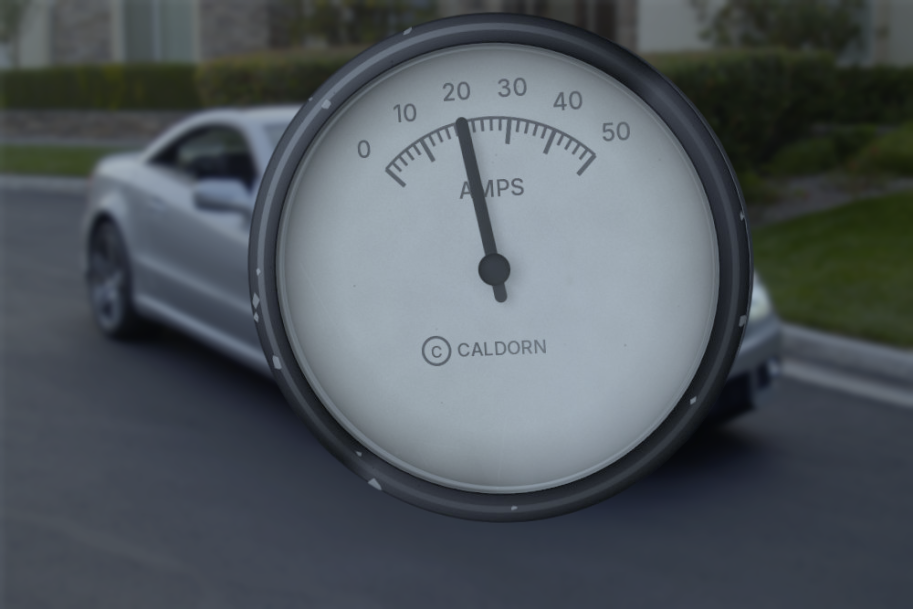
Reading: 20,A
